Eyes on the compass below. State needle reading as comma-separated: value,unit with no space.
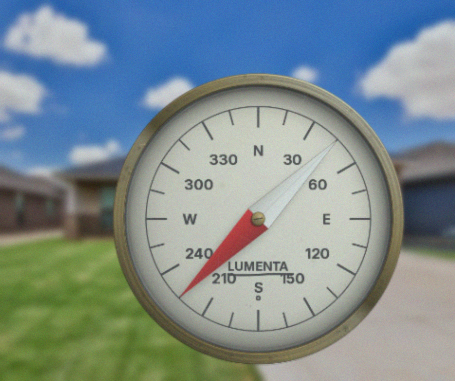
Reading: 225,°
